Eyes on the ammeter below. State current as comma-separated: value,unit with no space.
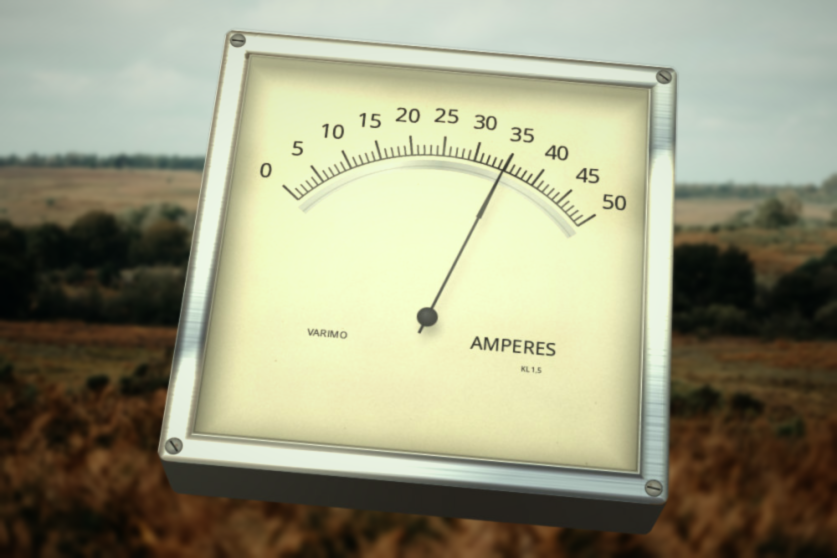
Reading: 35,A
